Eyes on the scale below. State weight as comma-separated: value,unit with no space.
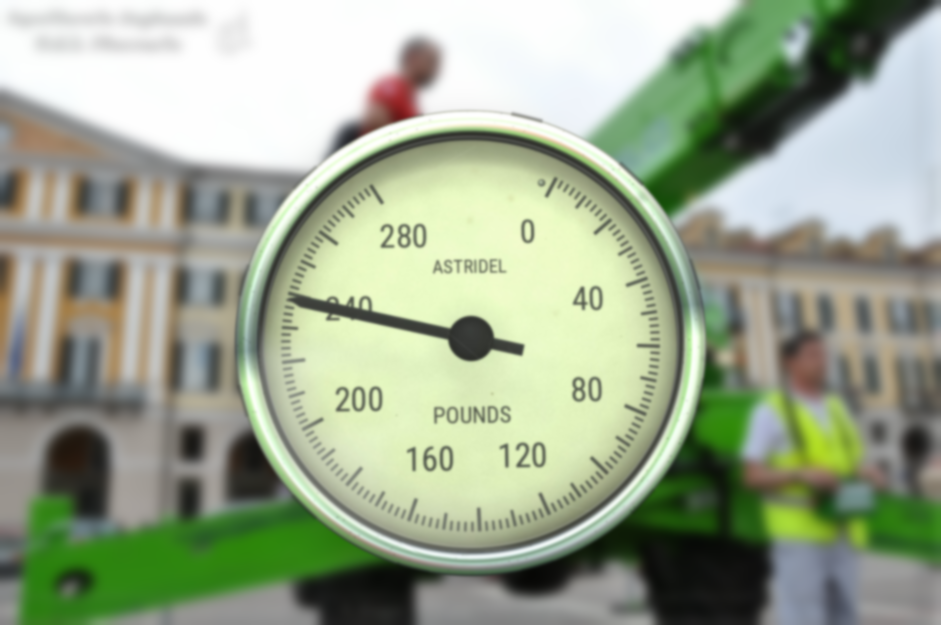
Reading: 238,lb
